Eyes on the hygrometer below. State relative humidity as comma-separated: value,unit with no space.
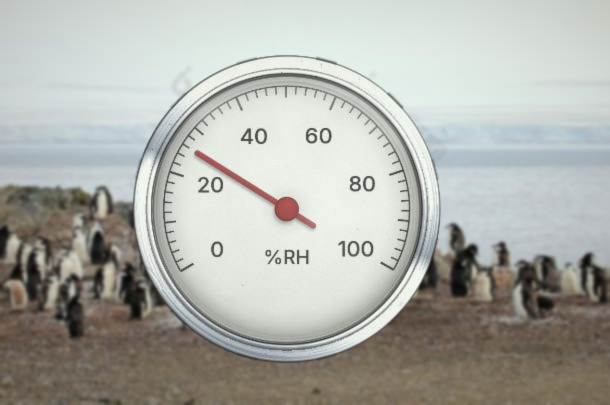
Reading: 26,%
